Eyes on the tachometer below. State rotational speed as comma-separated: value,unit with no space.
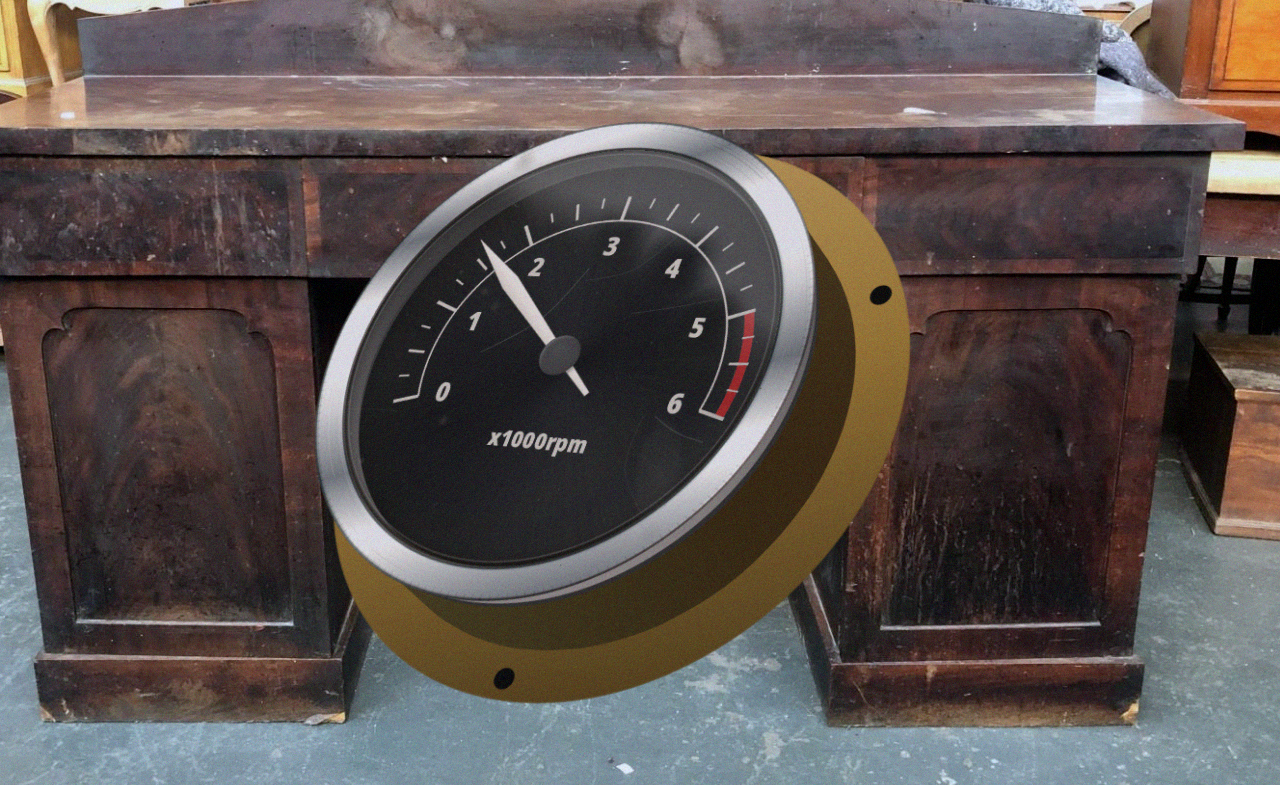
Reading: 1625,rpm
